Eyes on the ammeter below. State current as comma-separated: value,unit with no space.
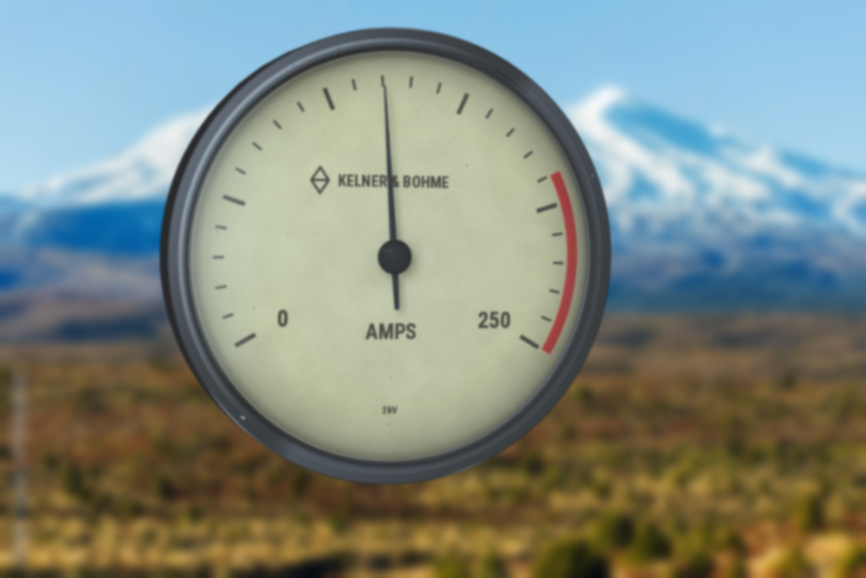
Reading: 120,A
